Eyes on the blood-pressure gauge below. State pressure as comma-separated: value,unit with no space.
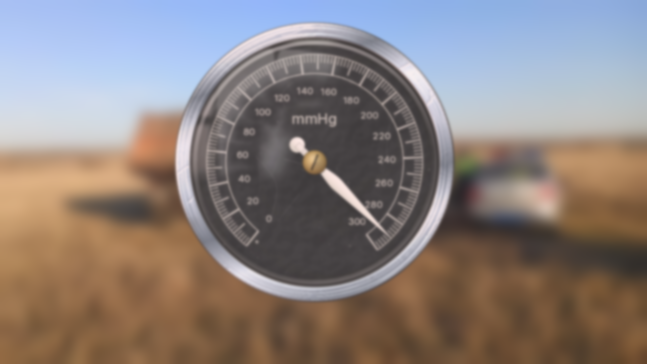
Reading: 290,mmHg
